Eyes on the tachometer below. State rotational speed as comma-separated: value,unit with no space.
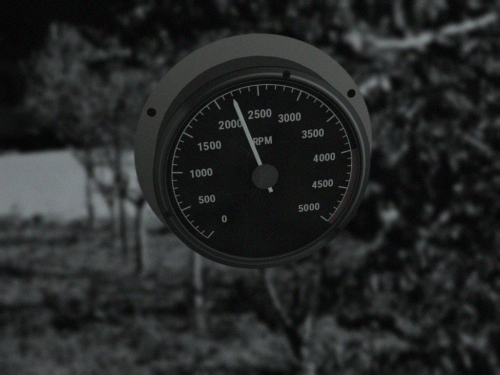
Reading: 2200,rpm
